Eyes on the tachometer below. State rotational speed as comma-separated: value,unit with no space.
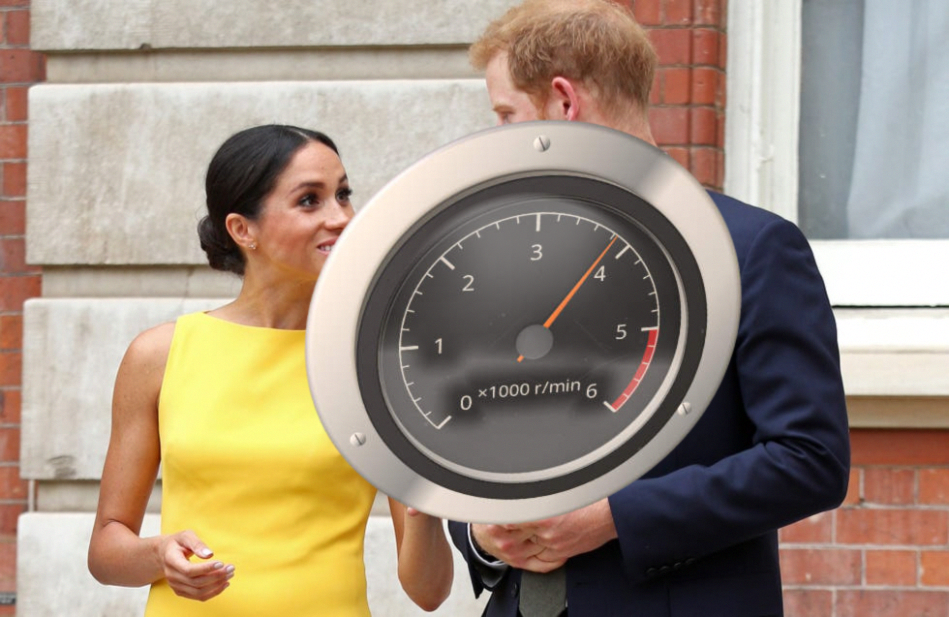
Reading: 3800,rpm
